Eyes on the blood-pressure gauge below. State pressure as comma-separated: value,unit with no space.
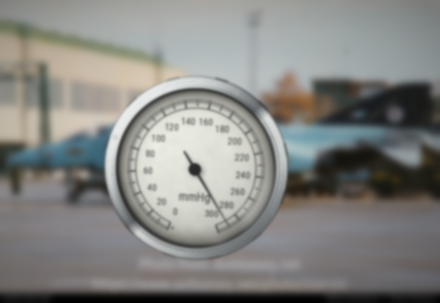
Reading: 290,mmHg
